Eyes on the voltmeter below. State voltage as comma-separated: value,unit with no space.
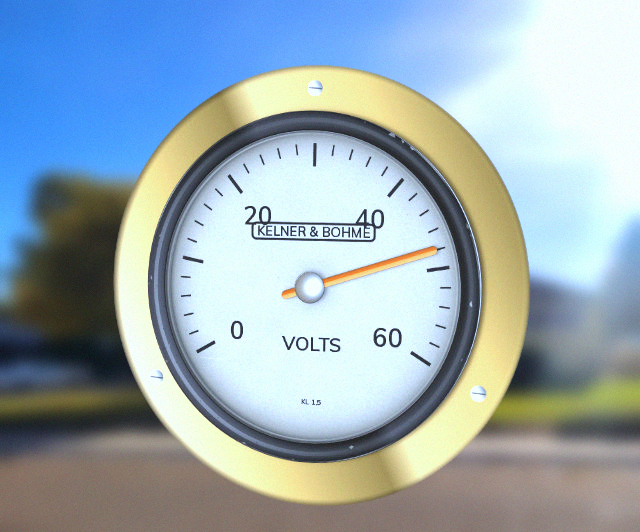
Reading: 48,V
